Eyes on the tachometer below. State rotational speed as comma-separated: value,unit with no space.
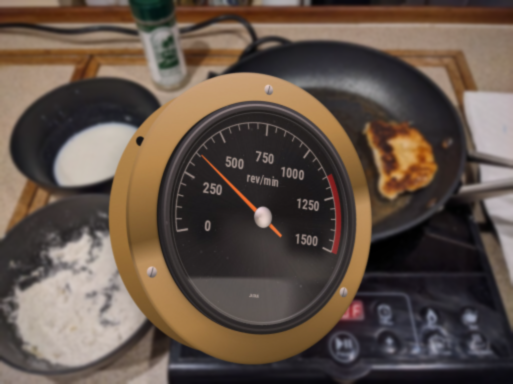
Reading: 350,rpm
